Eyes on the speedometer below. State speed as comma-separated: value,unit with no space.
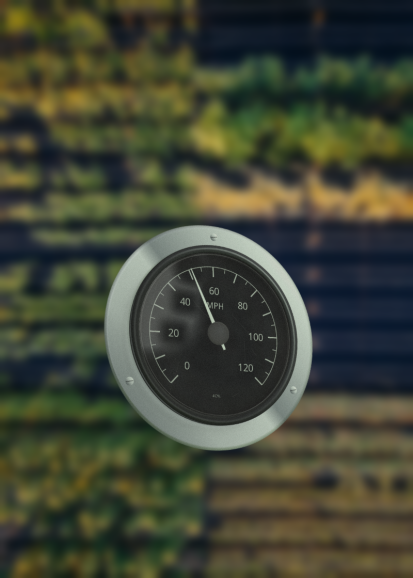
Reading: 50,mph
